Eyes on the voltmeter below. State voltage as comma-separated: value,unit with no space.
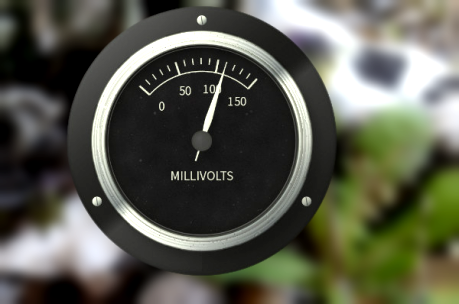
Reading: 110,mV
